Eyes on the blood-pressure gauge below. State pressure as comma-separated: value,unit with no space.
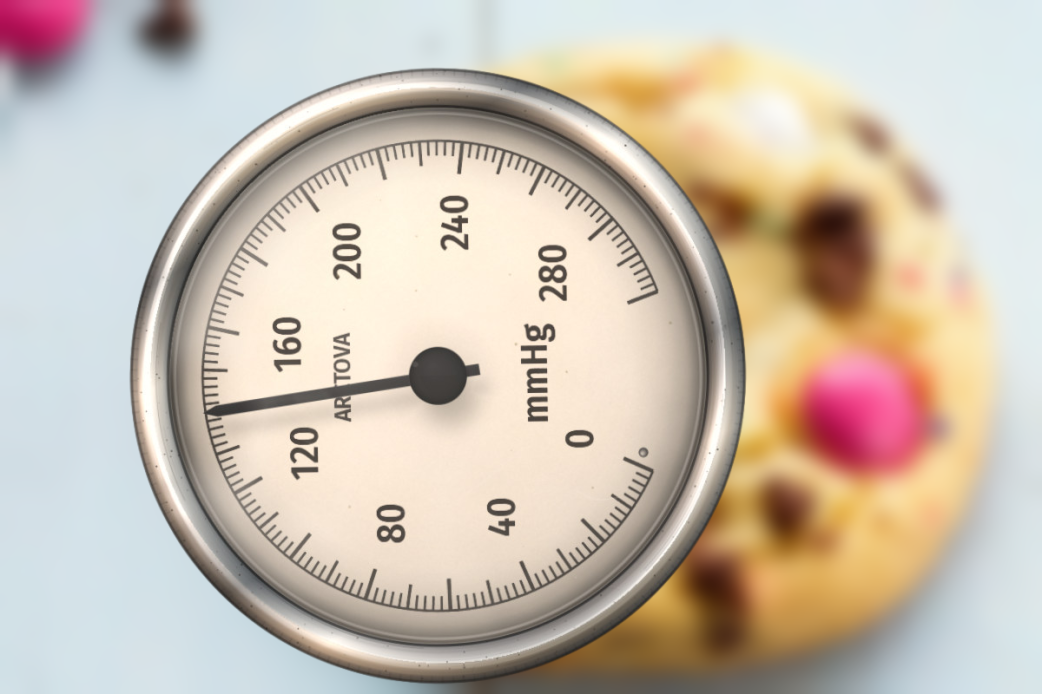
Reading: 140,mmHg
